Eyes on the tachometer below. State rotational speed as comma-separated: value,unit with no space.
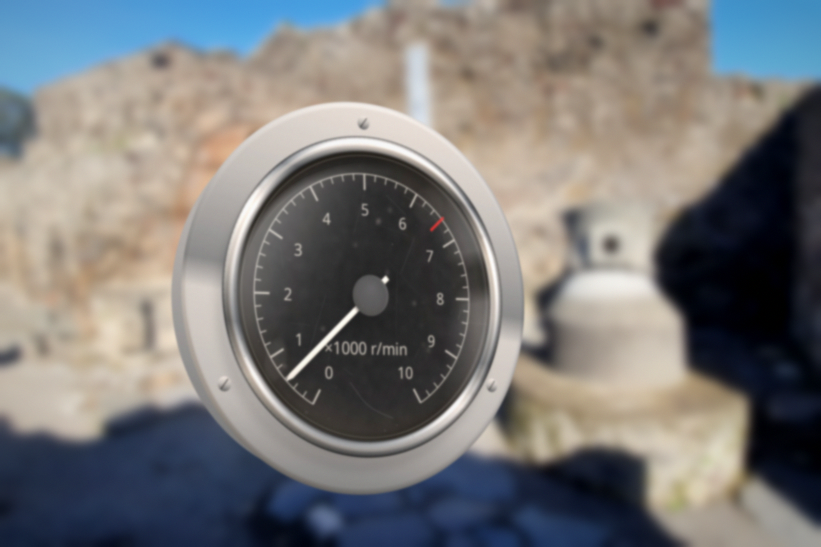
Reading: 600,rpm
